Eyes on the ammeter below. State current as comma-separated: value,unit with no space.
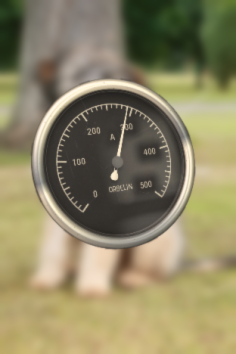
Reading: 290,A
